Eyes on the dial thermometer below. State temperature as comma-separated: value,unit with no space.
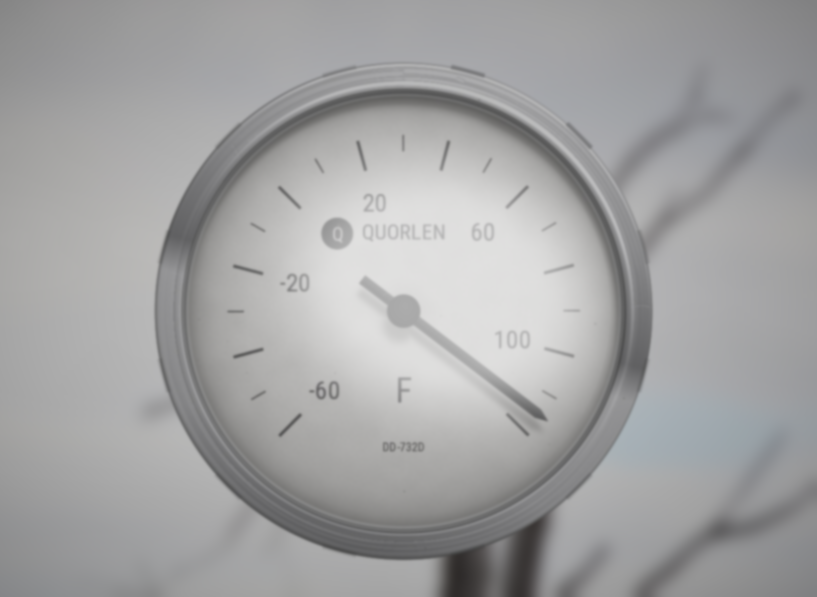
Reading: 115,°F
